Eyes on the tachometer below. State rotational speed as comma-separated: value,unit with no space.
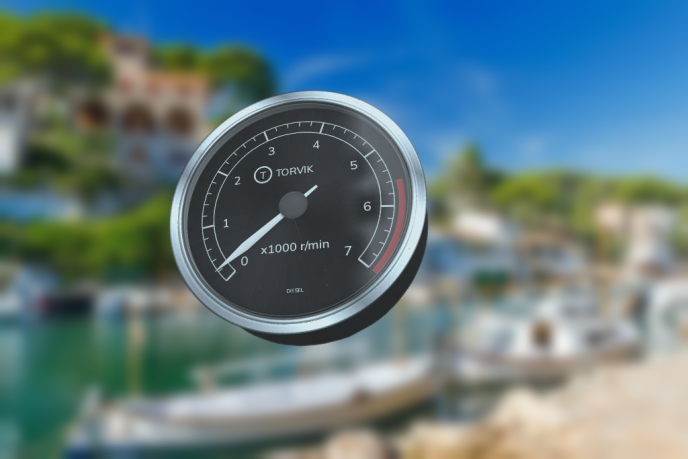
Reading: 200,rpm
